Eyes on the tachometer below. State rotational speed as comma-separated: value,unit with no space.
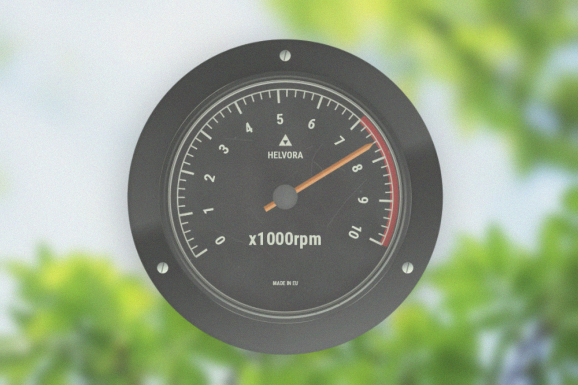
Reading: 7600,rpm
